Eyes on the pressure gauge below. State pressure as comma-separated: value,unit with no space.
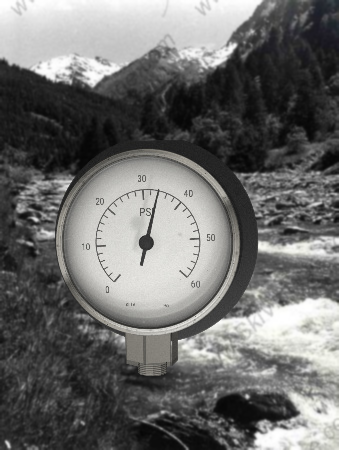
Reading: 34,psi
